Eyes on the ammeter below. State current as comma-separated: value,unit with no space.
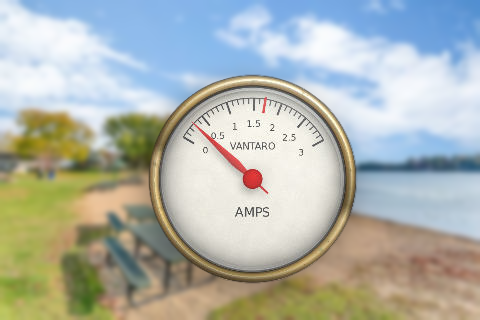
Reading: 0.3,A
